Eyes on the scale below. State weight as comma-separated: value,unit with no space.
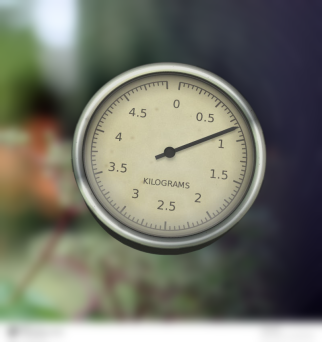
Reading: 0.85,kg
